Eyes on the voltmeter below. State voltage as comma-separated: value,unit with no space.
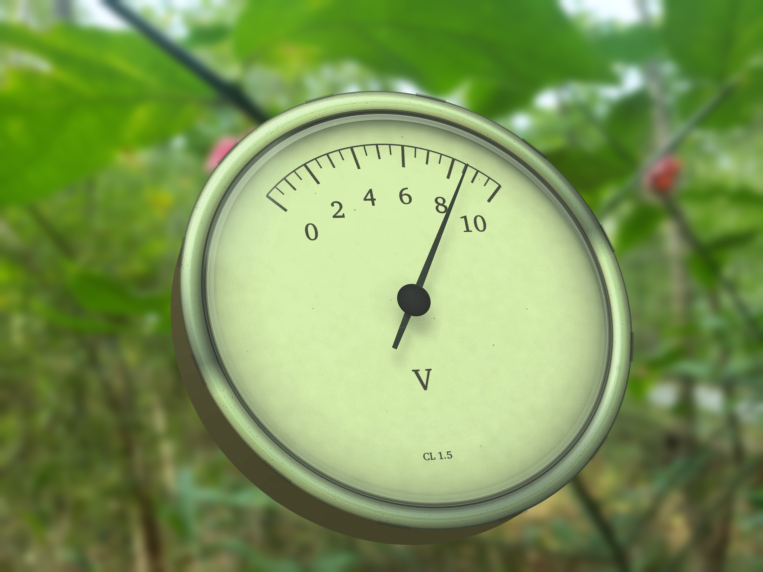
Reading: 8.5,V
